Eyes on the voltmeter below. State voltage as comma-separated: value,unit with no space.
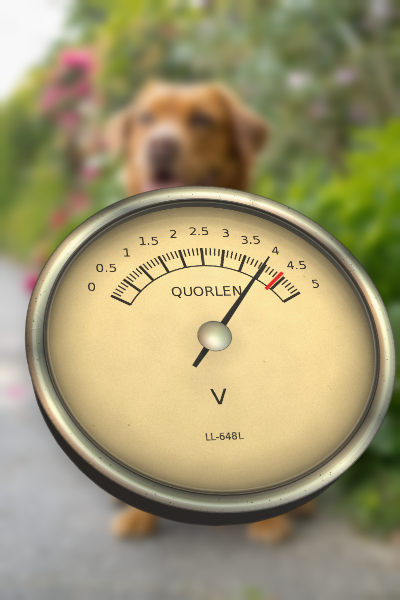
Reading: 4,V
